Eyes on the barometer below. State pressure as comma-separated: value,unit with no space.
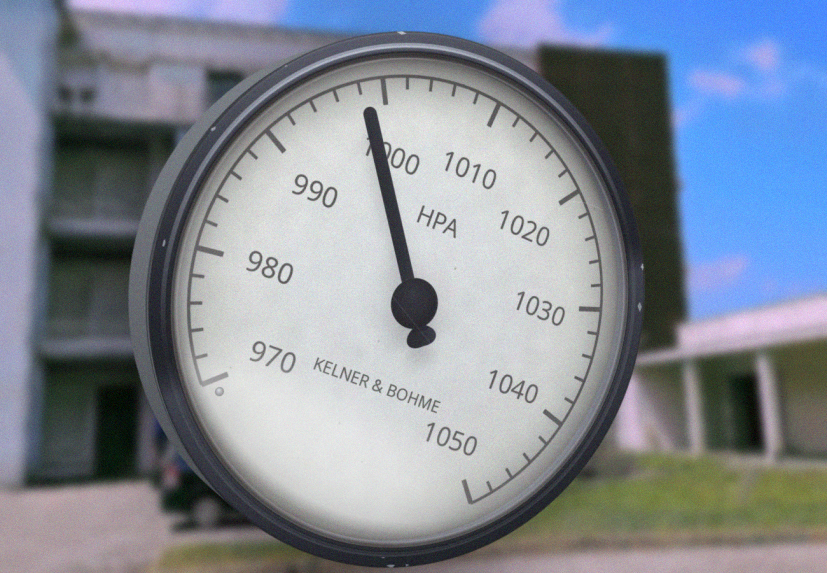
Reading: 998,hPa
